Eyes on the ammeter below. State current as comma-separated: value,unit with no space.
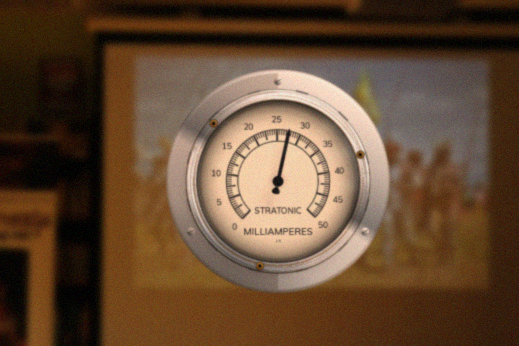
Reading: 27.5,mA
